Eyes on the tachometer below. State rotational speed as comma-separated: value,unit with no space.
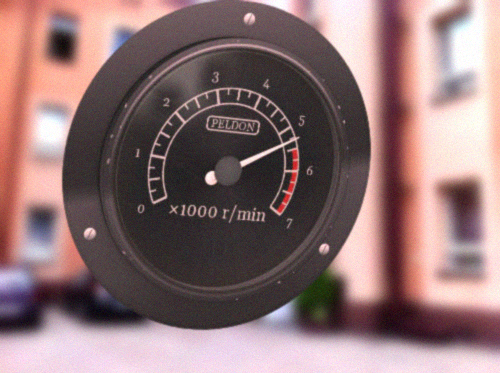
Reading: 5250,rpm
